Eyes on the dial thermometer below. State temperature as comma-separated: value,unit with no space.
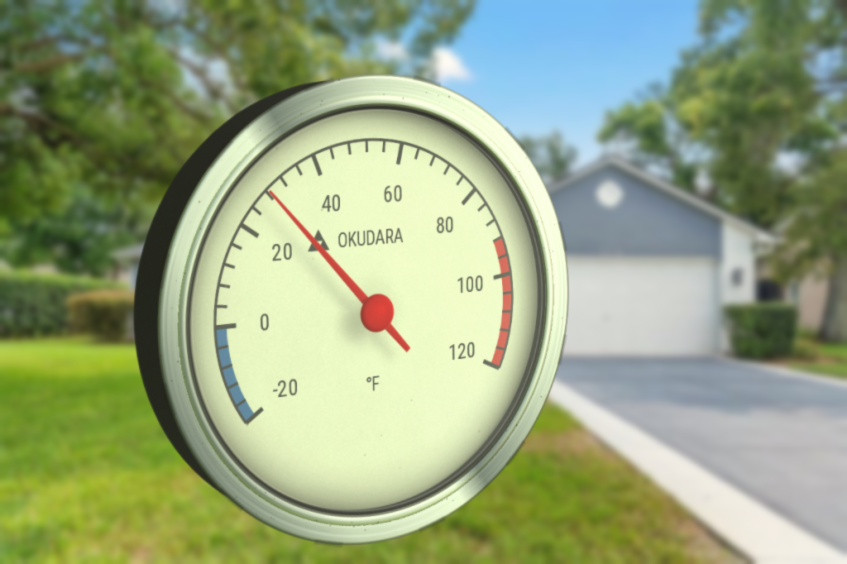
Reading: 28,°F
